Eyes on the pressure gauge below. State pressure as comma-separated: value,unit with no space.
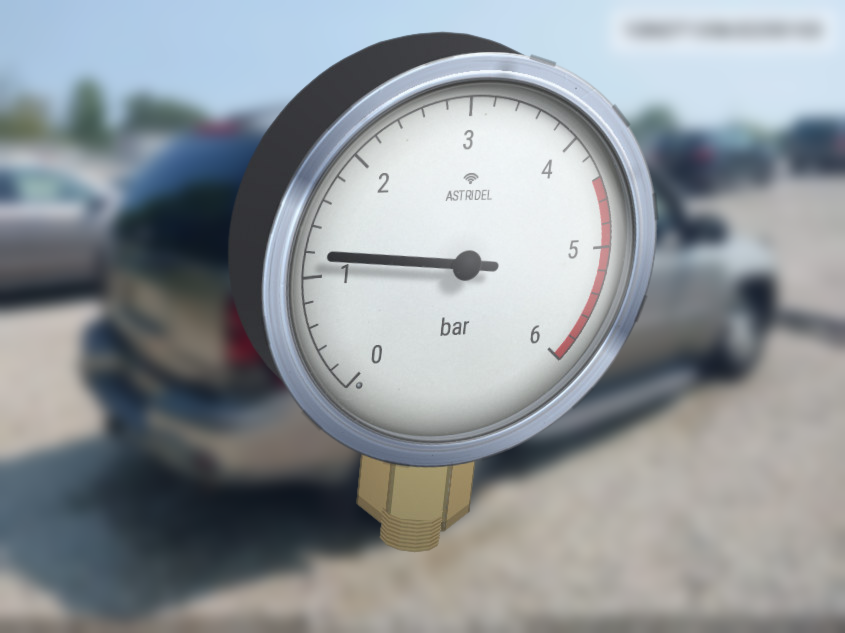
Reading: 1.2,bar
